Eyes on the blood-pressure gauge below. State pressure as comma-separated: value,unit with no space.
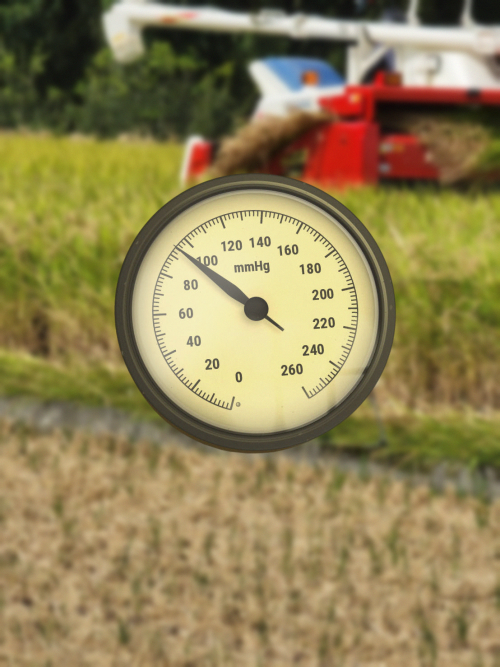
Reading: 94,mmHg
